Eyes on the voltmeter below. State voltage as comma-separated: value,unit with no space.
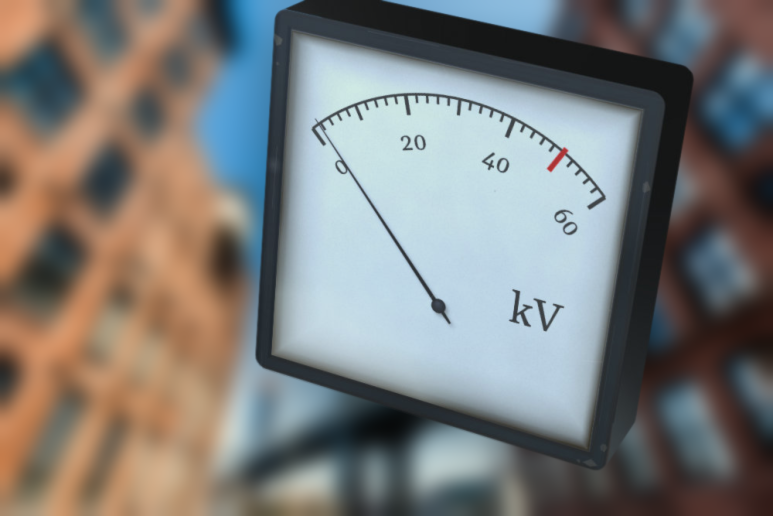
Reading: 2,kV
